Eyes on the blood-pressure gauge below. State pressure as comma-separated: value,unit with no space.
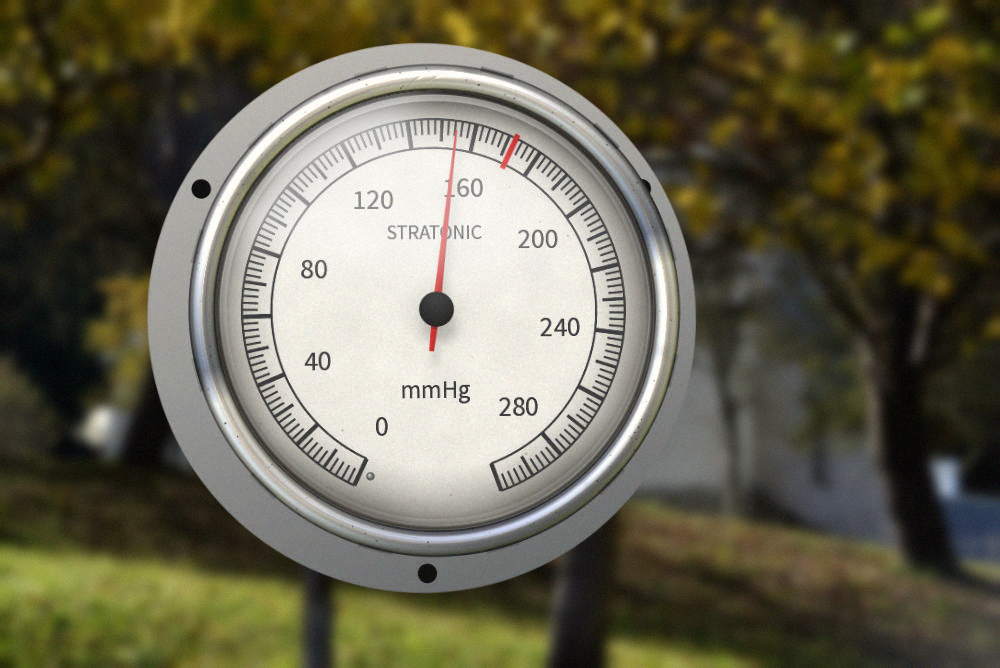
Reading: 154,mmHg
